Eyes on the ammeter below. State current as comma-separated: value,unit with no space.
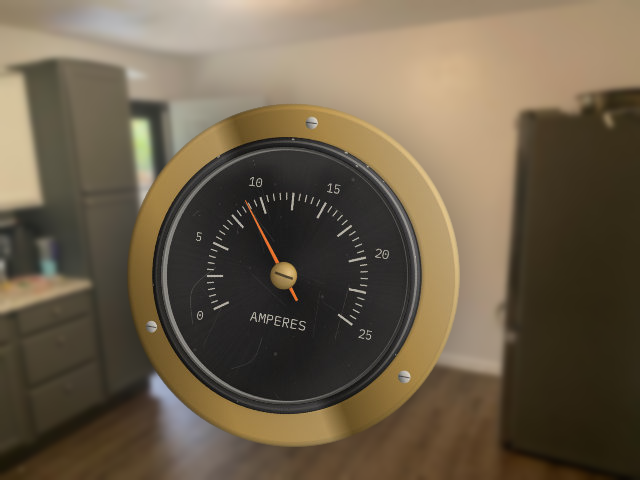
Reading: 9,A
